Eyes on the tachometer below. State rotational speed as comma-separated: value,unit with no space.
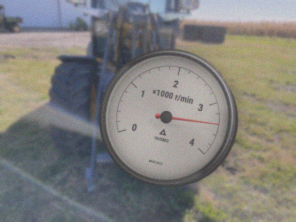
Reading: 3400,rpm
